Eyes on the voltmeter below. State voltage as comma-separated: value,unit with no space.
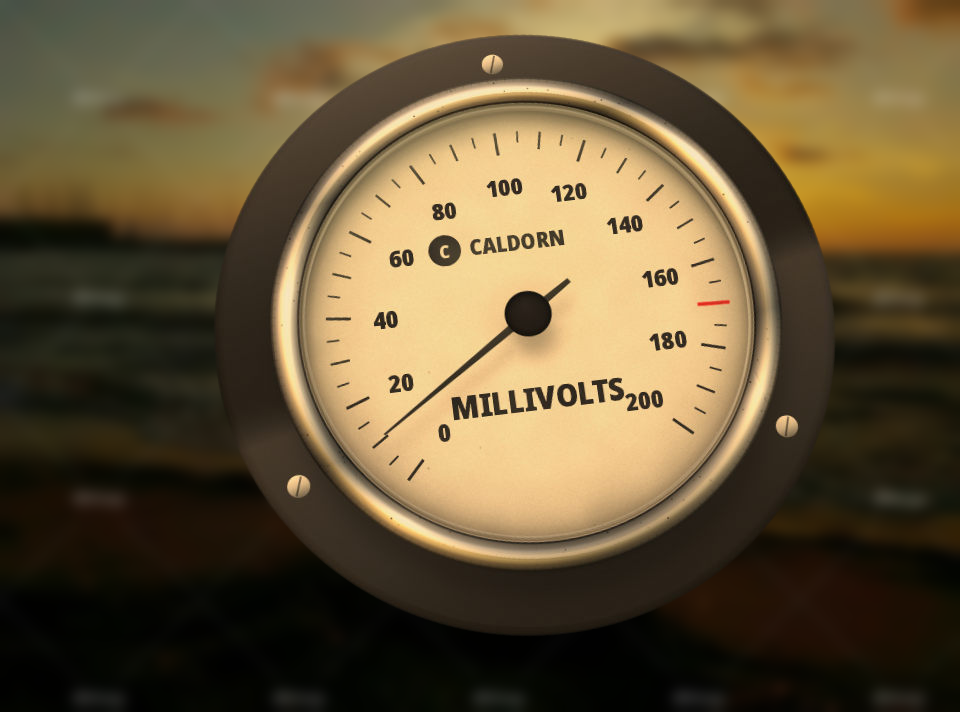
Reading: 10,mV
